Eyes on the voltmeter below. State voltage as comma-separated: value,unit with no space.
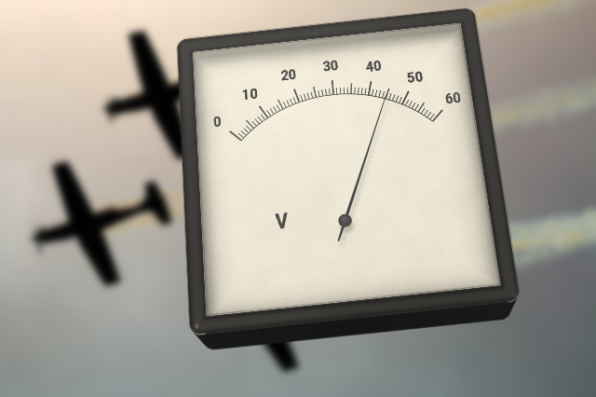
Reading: 45,V
